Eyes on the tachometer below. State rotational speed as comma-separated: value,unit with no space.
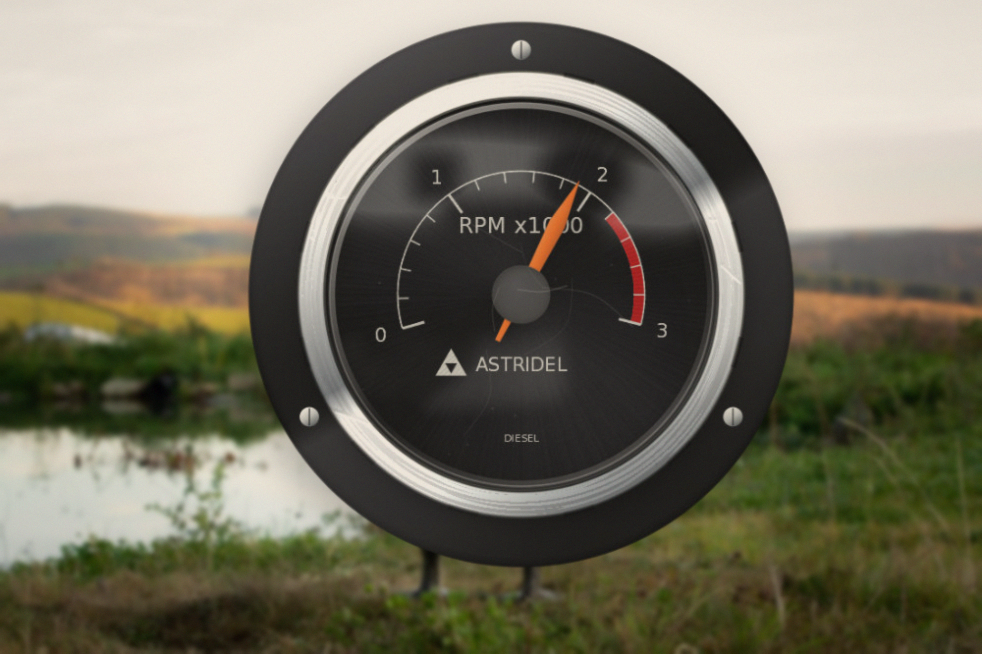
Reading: 1900,rpm
